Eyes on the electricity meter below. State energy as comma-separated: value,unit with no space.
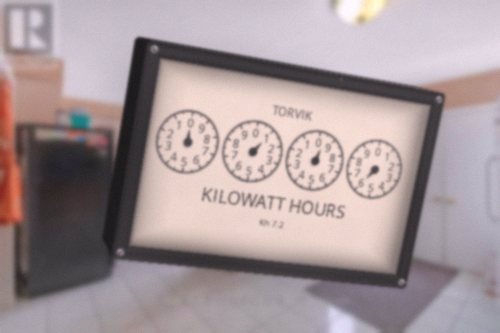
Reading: 96,kWh
